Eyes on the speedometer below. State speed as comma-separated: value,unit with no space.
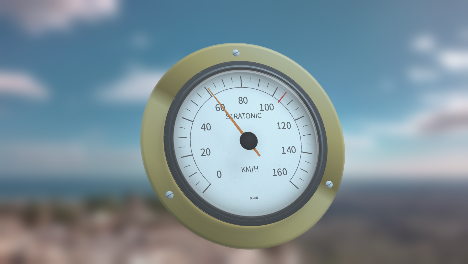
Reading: 60,km/h
